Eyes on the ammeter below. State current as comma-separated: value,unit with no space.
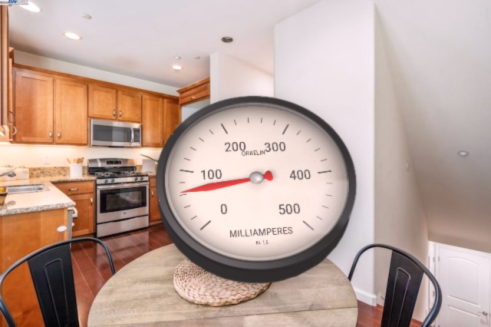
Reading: 60,mA
